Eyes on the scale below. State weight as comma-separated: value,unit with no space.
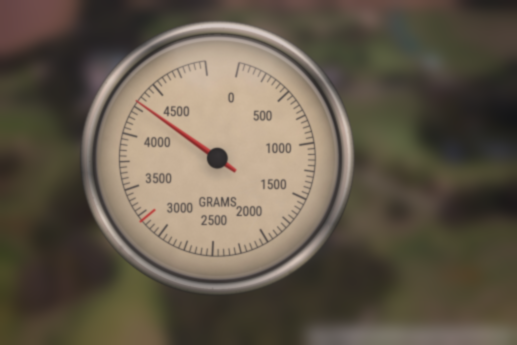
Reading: 4300,g
